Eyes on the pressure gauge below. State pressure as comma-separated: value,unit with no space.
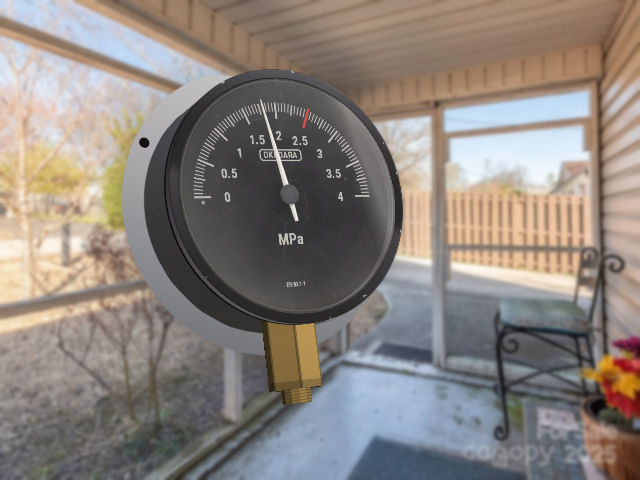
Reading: 1.75,MPa
